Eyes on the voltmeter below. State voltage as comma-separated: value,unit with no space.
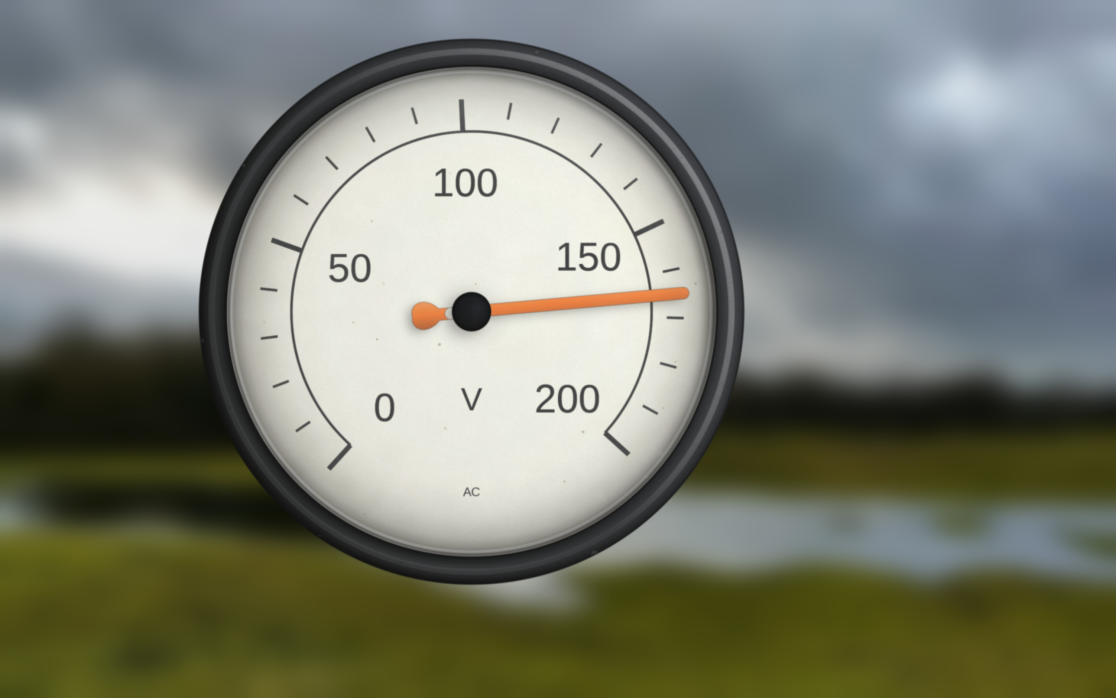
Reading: 165,V
